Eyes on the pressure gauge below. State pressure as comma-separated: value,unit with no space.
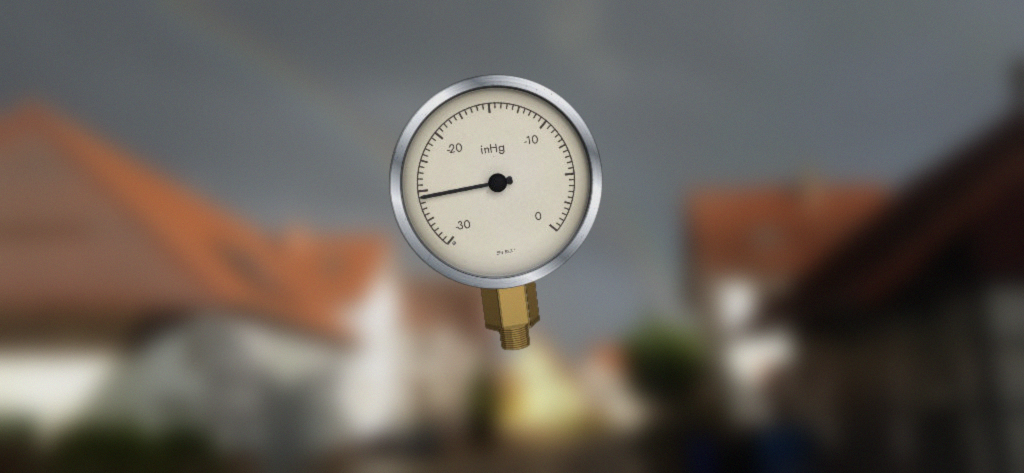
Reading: -25.5,inHg
